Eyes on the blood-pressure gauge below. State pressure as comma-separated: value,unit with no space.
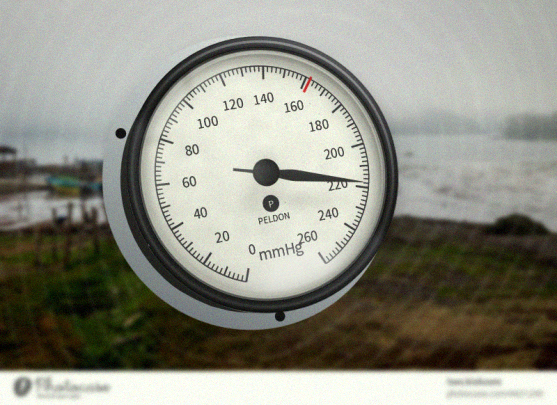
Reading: 218,mmHg
